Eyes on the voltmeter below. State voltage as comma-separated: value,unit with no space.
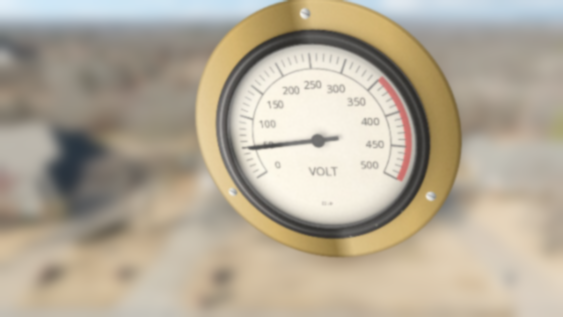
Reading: 50,V
